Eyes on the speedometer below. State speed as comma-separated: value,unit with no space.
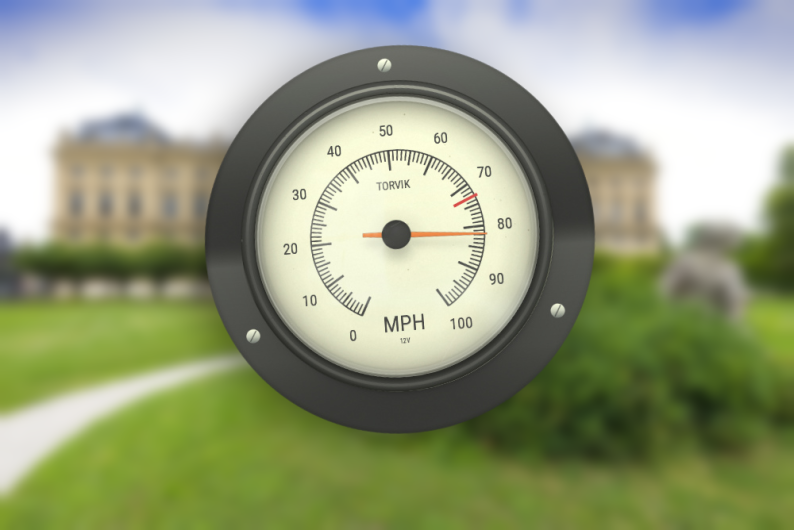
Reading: 82,mph
